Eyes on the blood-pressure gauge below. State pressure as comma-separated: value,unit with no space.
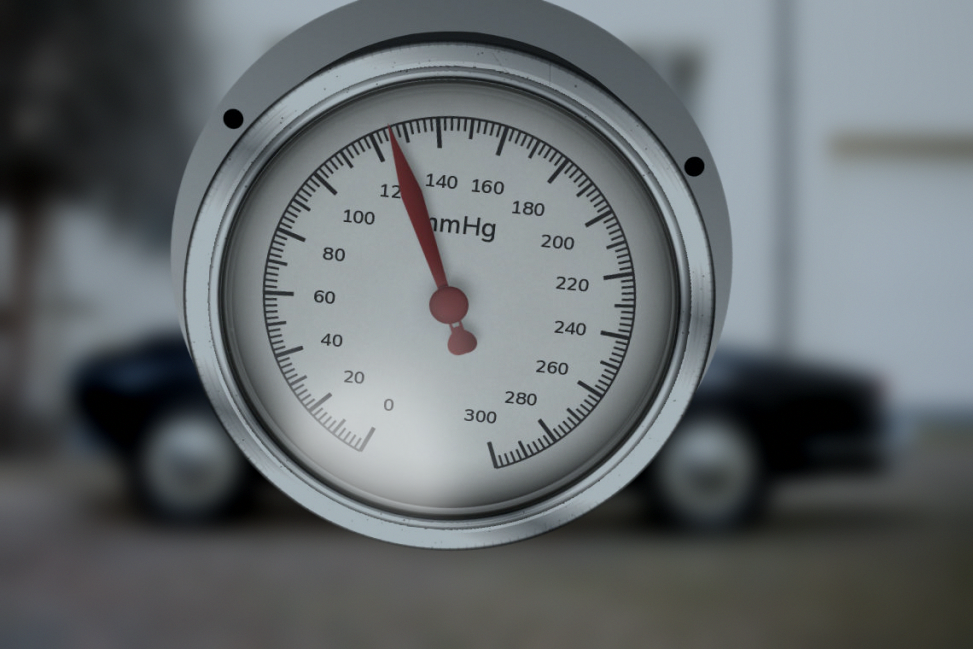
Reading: 126,mmHg
